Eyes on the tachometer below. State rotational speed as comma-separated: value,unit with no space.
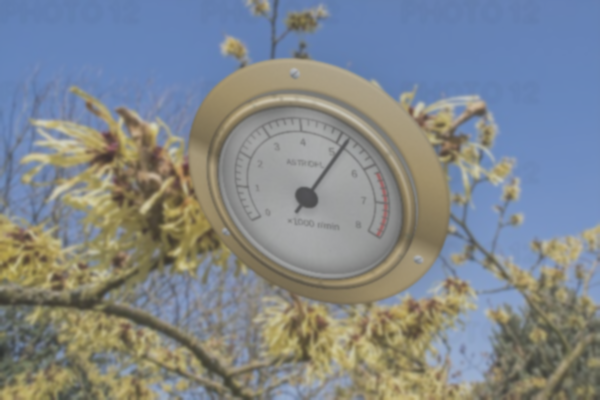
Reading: 5200,rpm
